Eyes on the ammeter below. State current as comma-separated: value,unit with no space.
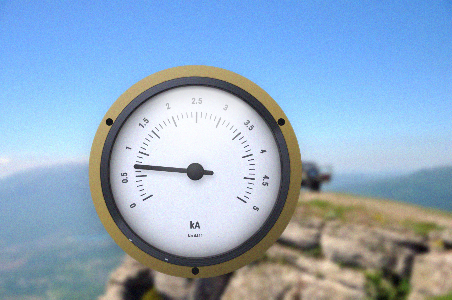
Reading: 0.7,kA
